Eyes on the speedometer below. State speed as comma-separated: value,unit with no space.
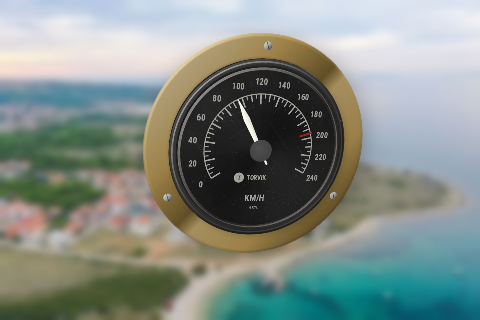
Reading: 95,km/h
